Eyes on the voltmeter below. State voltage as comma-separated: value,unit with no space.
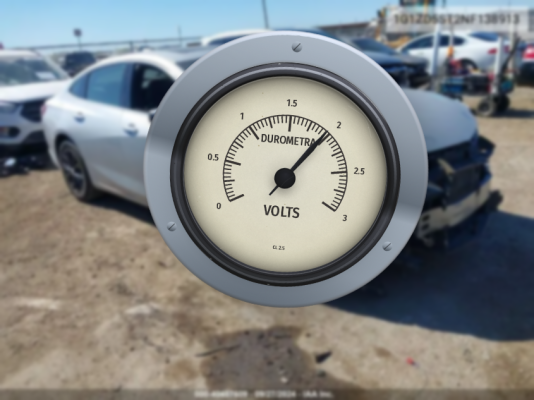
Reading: 1.95,V
